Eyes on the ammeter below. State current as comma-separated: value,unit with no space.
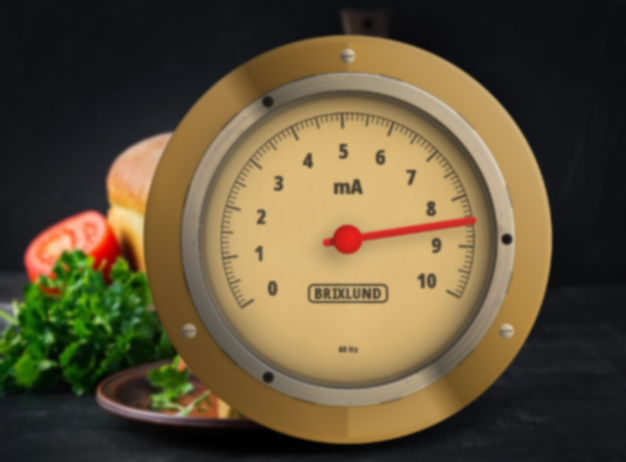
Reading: 8.5,mA
